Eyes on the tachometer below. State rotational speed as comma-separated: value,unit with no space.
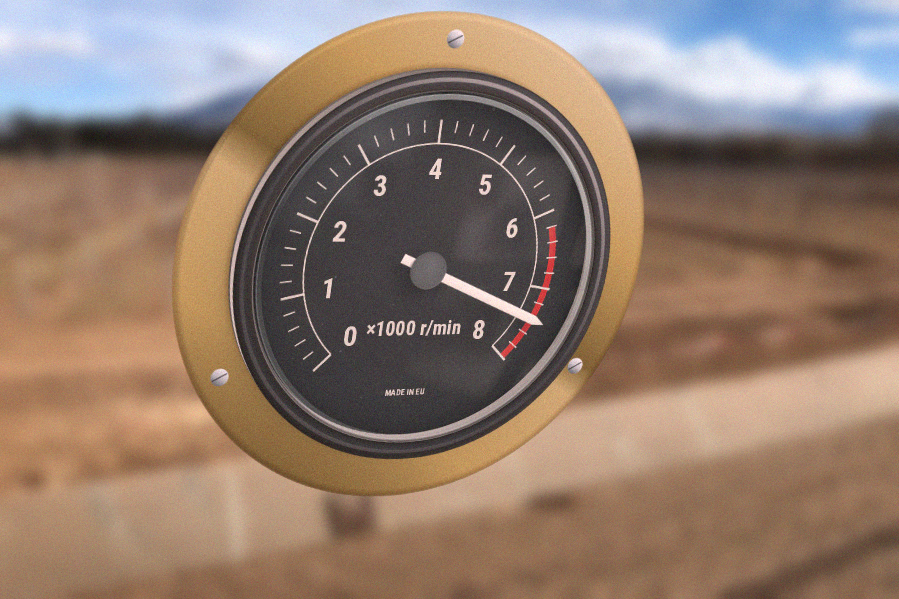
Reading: 7400,rpm
